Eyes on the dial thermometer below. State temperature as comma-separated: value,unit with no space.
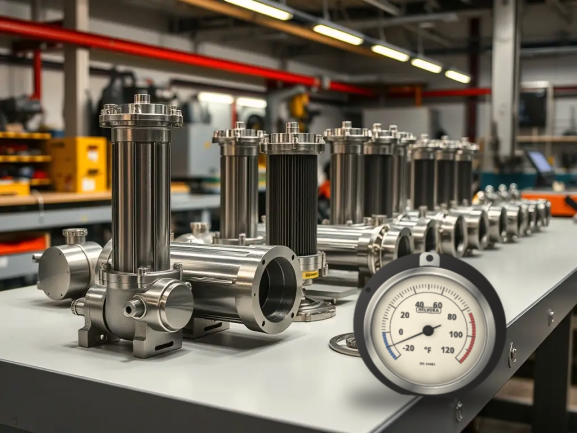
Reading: -10,°F
